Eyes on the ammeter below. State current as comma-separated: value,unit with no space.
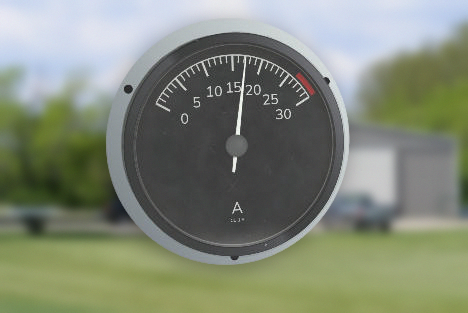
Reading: 17,A
